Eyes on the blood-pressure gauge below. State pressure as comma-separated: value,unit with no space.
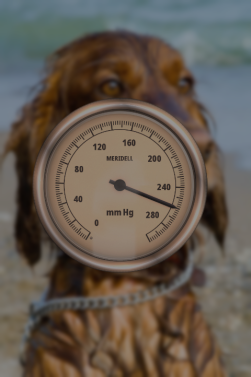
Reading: 260,mmHg
